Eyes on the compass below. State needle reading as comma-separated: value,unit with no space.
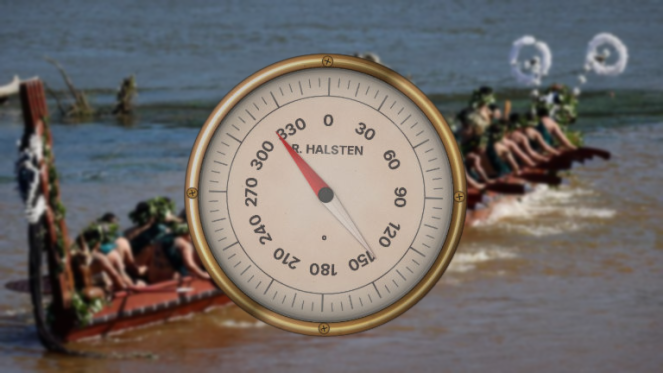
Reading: 320,°
